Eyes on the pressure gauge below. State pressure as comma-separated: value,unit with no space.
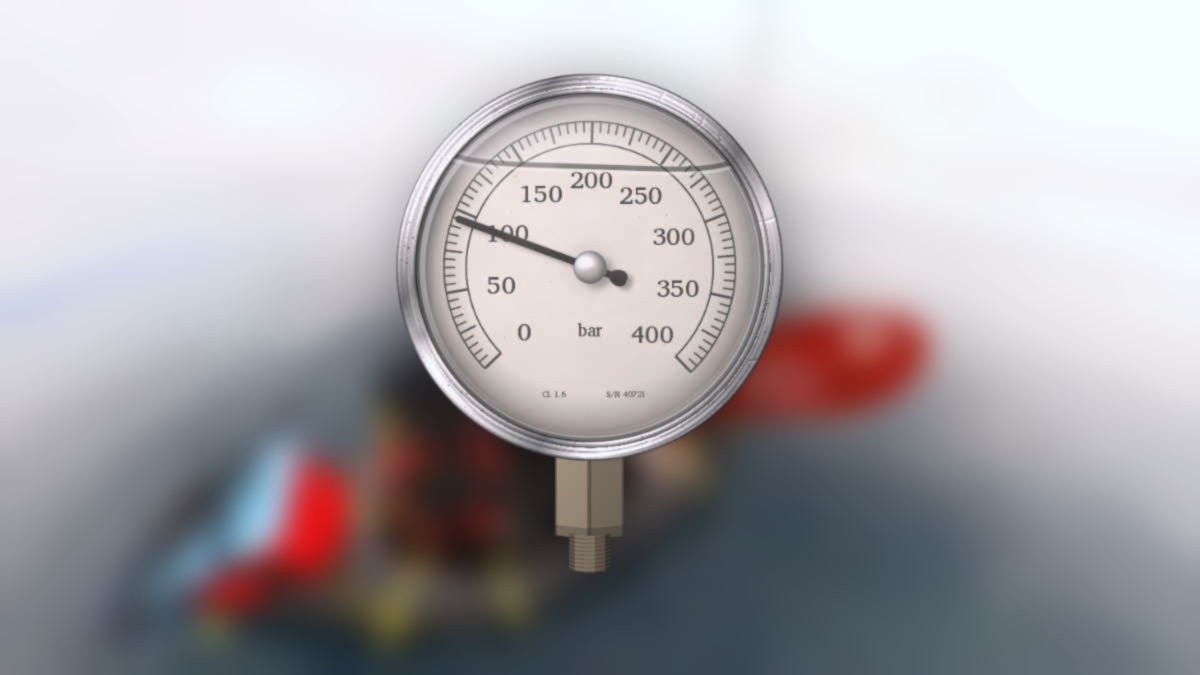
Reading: 95,bar
